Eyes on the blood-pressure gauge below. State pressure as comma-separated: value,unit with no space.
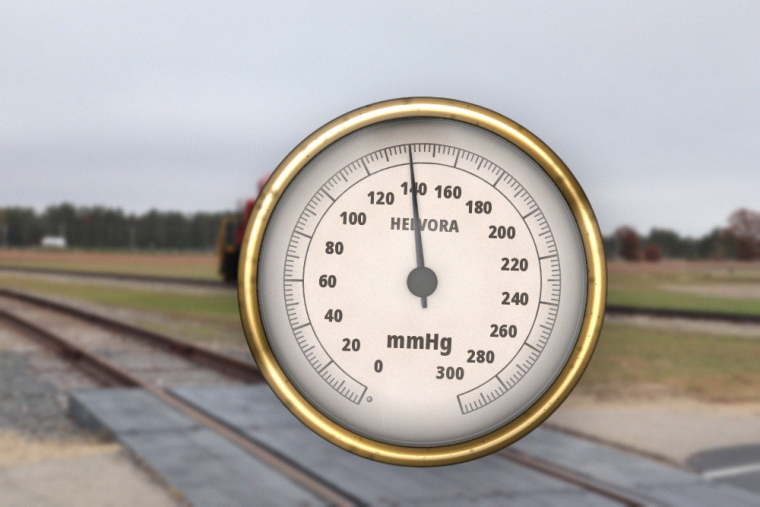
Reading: 140,mmHg
